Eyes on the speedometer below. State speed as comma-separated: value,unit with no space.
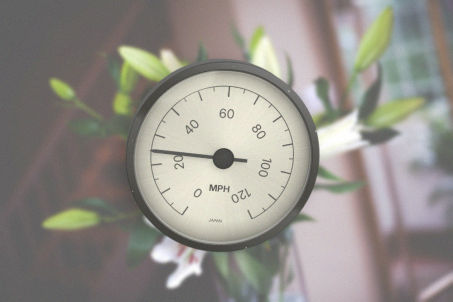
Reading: 25,mph
